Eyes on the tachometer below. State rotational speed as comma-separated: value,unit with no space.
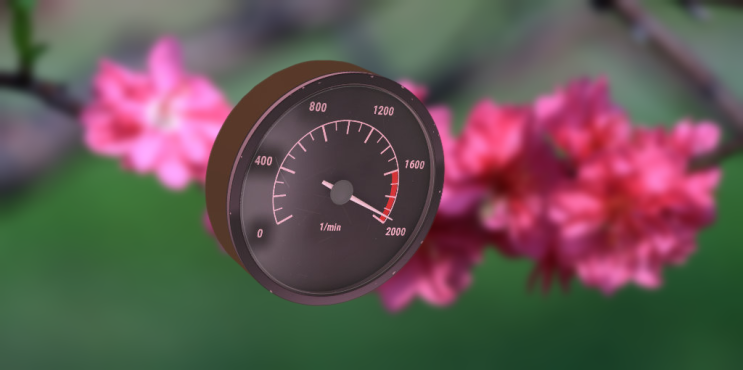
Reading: 1950,rpm
